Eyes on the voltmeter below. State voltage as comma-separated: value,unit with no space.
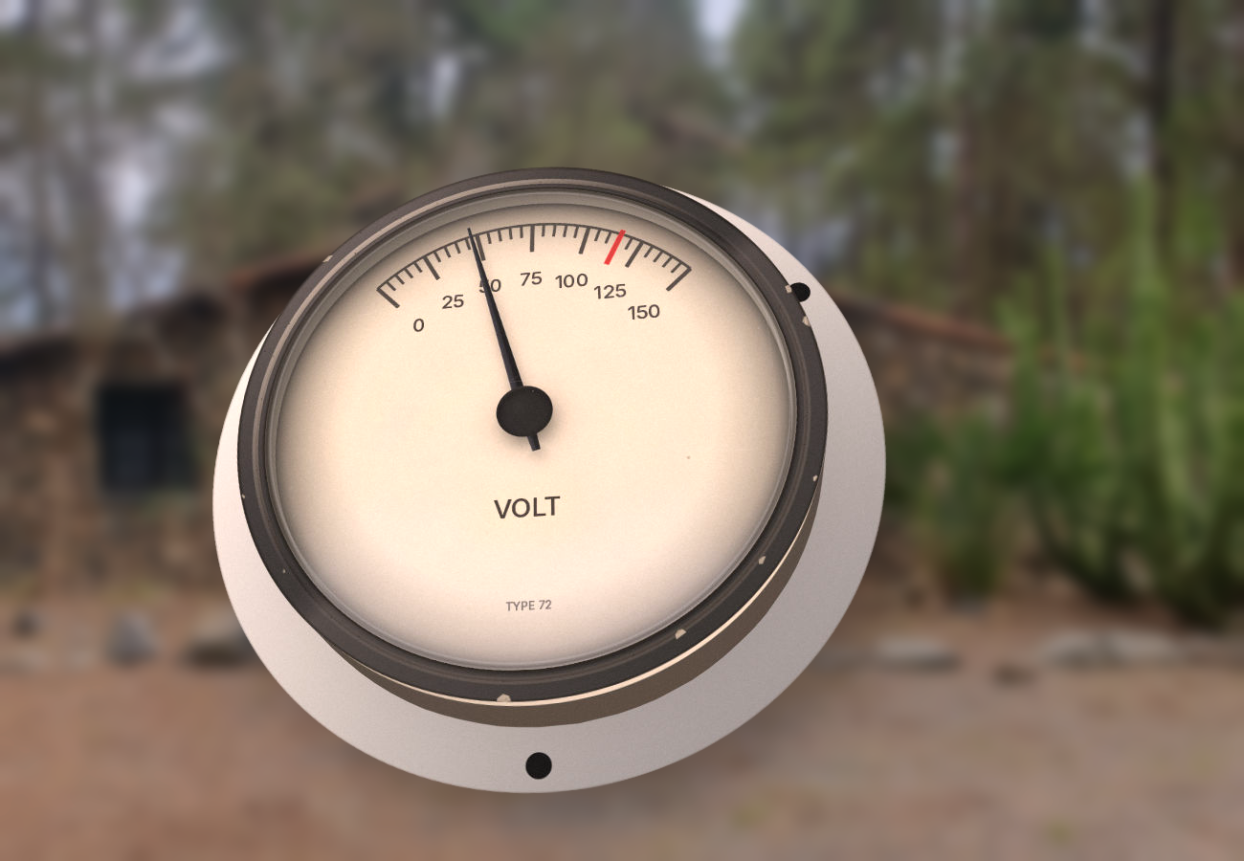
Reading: 47.5,V
